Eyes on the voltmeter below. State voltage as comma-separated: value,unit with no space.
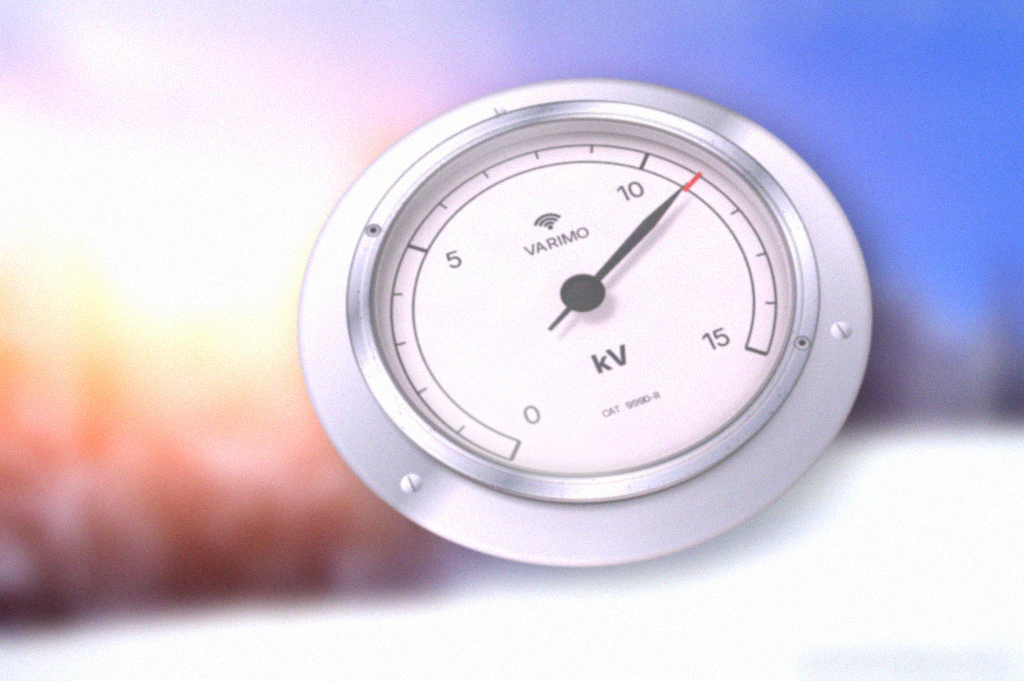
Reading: 11,kV
